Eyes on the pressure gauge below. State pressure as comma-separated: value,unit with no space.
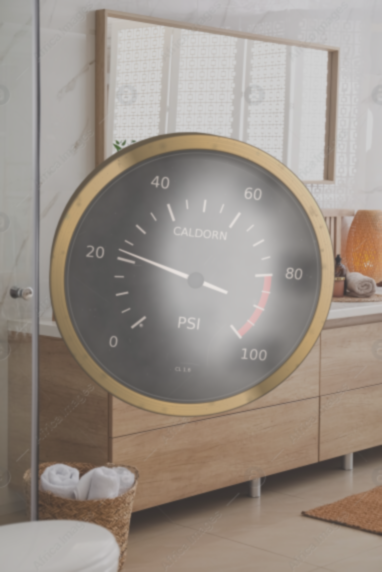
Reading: 22.5,psi
